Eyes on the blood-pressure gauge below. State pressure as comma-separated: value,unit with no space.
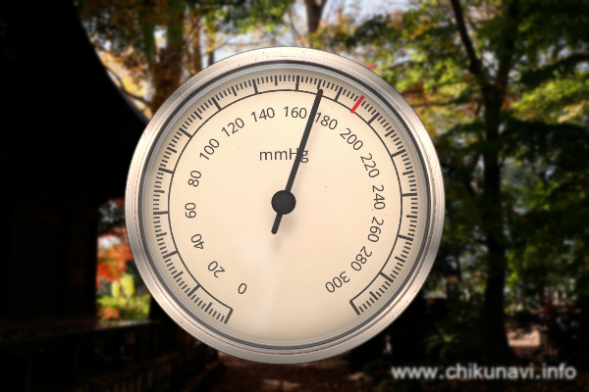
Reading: 172,mmHg
